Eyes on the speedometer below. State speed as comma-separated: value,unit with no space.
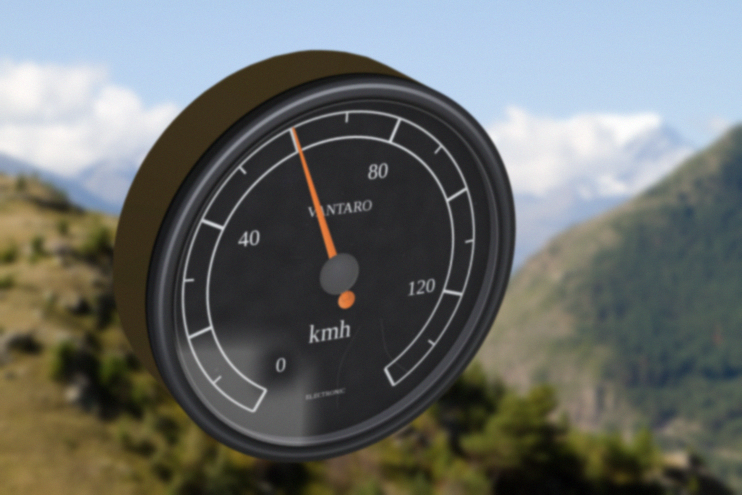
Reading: 60,km/h
